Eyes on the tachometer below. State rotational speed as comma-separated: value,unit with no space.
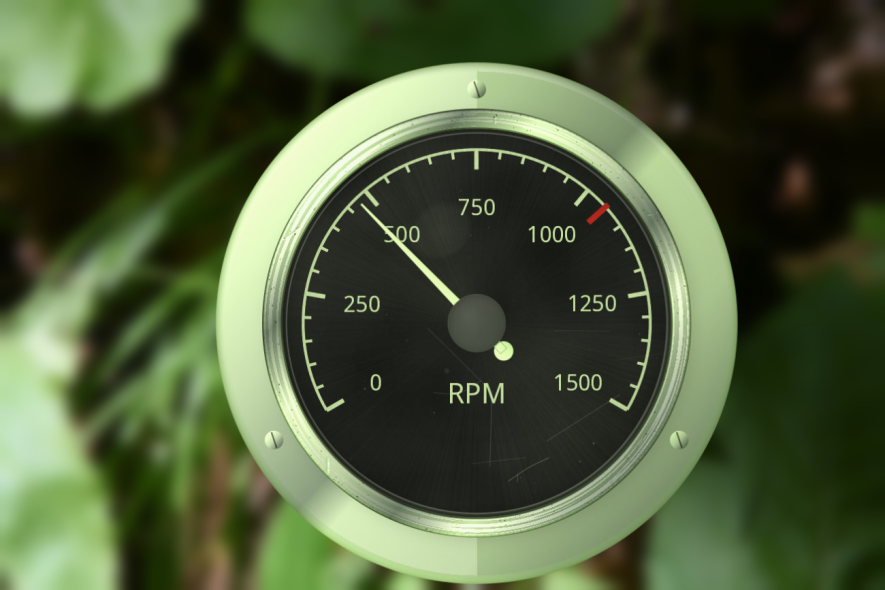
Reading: 475,rpm
